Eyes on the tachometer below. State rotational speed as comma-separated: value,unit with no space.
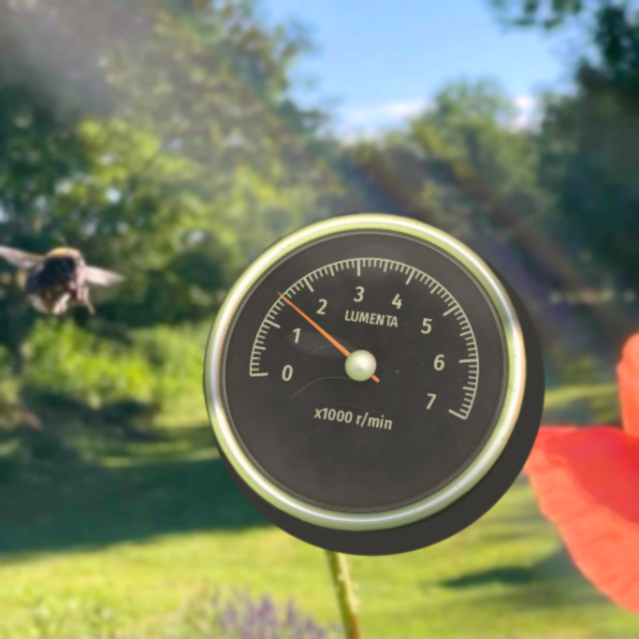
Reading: 1500,rpm
